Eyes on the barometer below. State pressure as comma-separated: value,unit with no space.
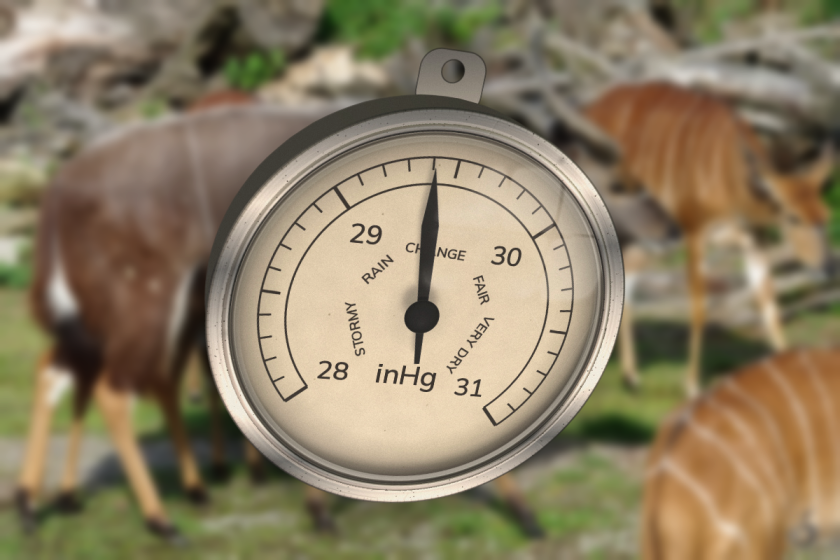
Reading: 29.4,inHg
